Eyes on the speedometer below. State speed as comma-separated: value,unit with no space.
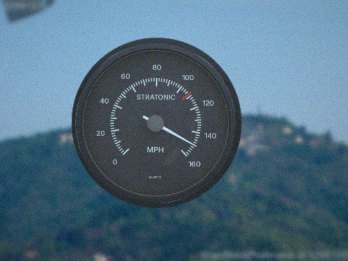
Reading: 150,mph
